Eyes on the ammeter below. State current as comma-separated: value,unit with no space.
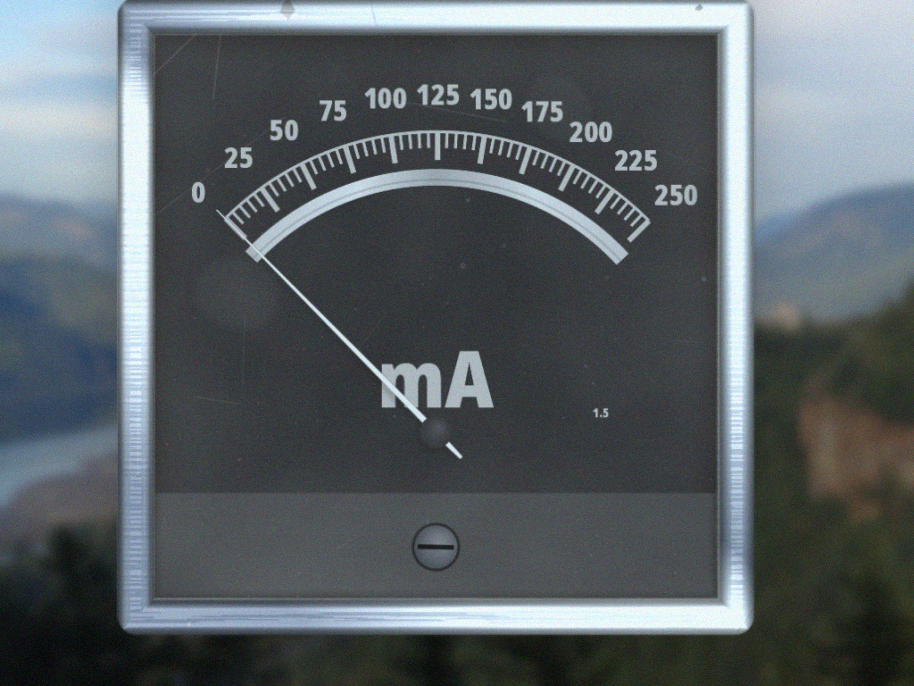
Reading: 0,mA
